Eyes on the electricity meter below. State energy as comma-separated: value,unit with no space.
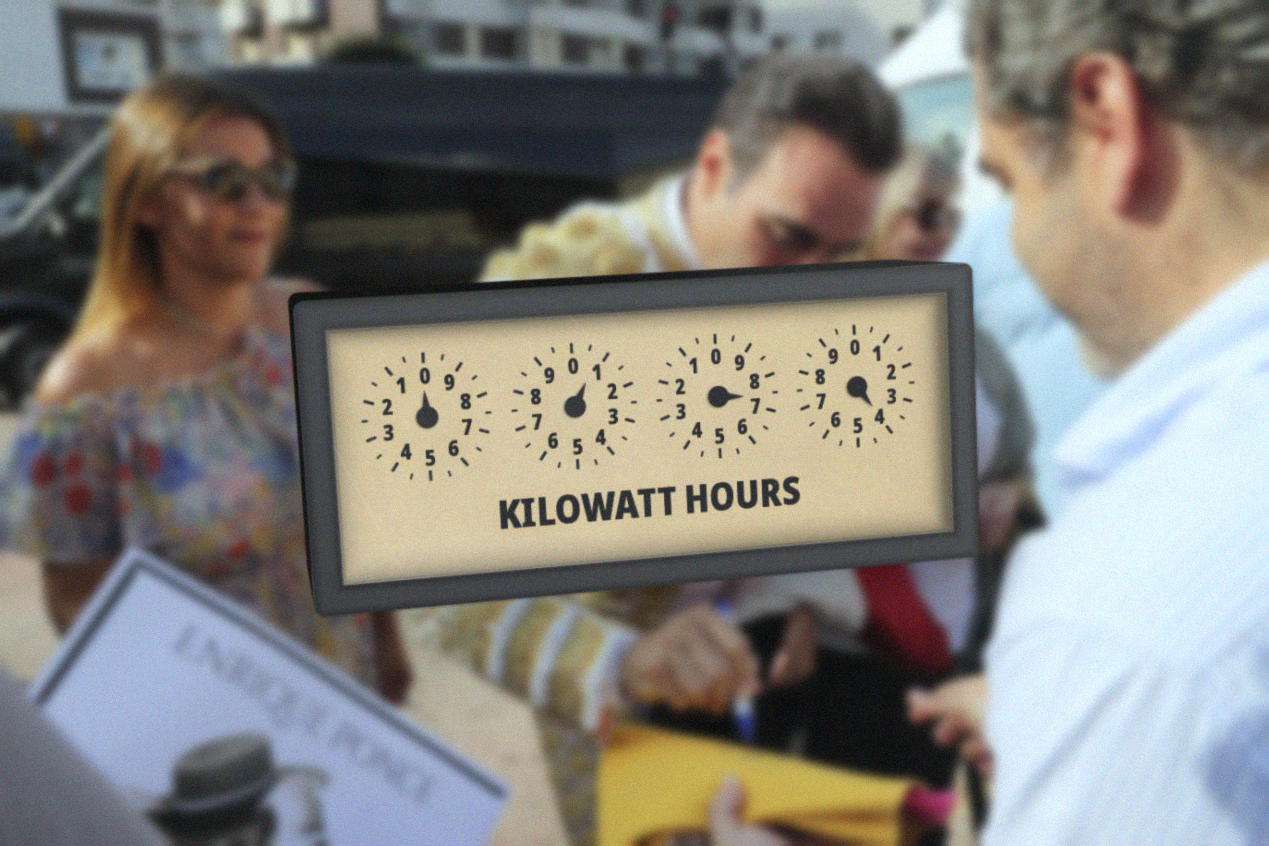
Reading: 74,kWh
